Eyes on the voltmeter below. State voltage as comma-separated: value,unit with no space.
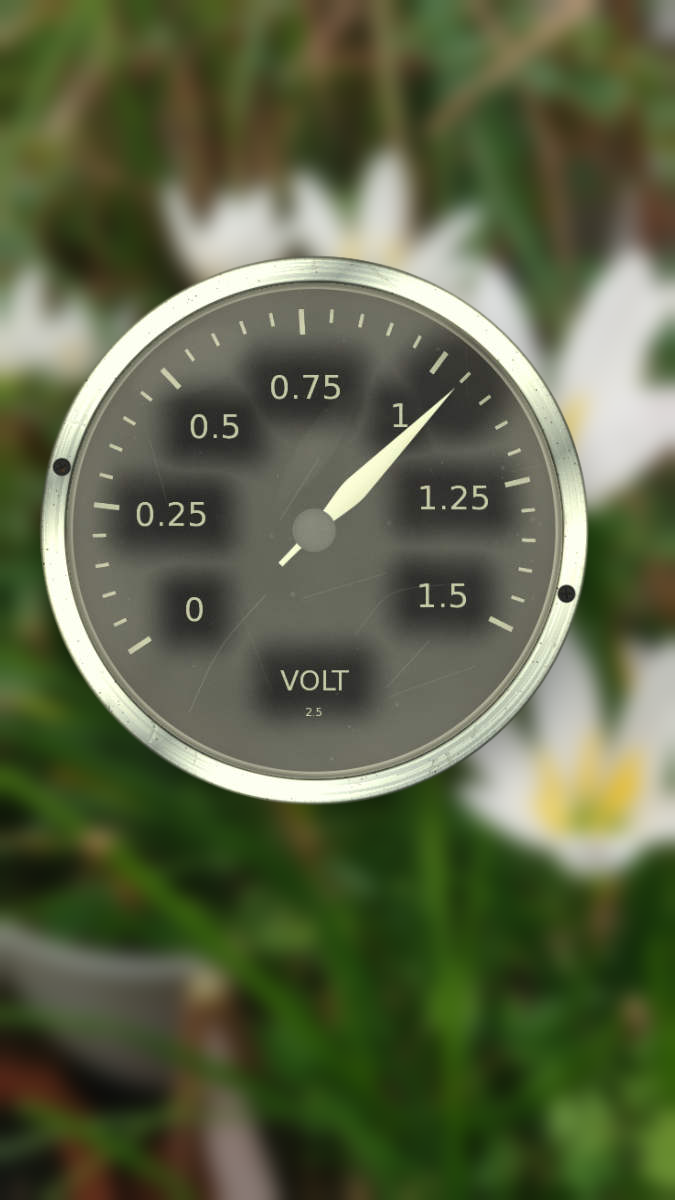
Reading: 1.05,V
